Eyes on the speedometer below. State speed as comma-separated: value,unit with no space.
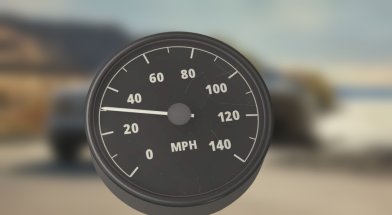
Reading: 30,mph
